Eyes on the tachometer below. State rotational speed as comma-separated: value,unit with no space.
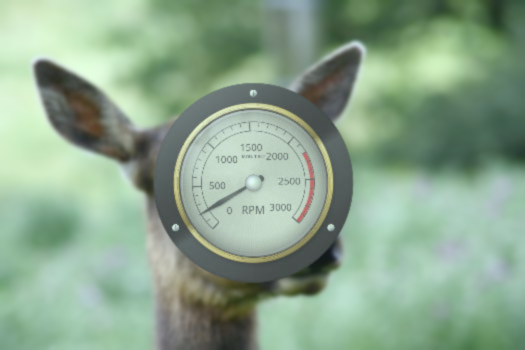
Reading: 200,rpm
